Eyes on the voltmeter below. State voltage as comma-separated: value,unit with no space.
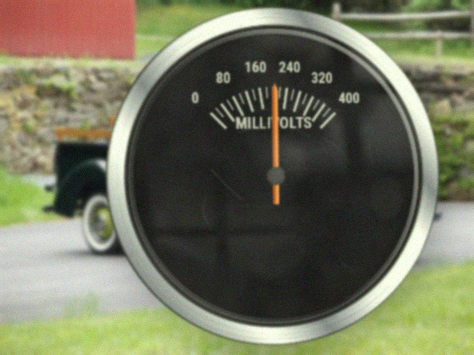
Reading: 200,mV
